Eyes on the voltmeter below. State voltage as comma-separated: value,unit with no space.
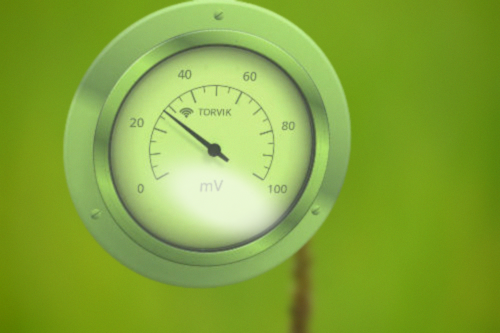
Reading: 27.5,mV
